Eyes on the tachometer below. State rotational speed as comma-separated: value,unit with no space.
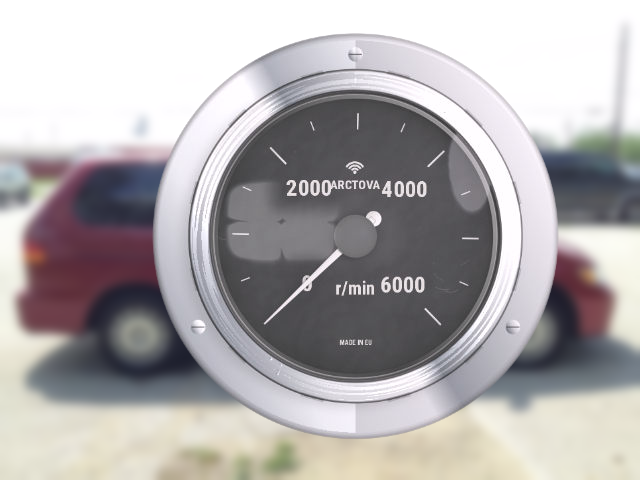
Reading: 0,rpm
